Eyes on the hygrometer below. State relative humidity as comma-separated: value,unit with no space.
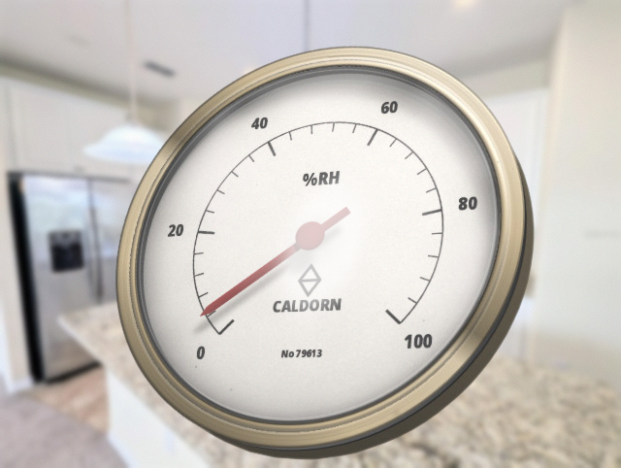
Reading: 4,%
